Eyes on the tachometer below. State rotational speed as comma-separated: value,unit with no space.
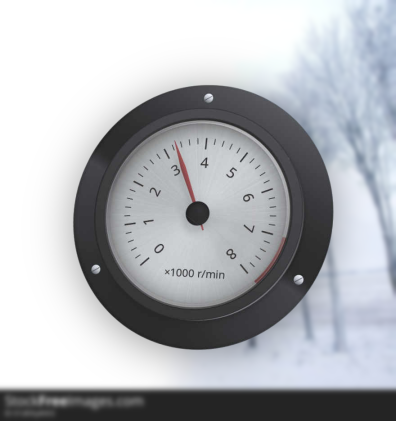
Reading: 3300,rpm
